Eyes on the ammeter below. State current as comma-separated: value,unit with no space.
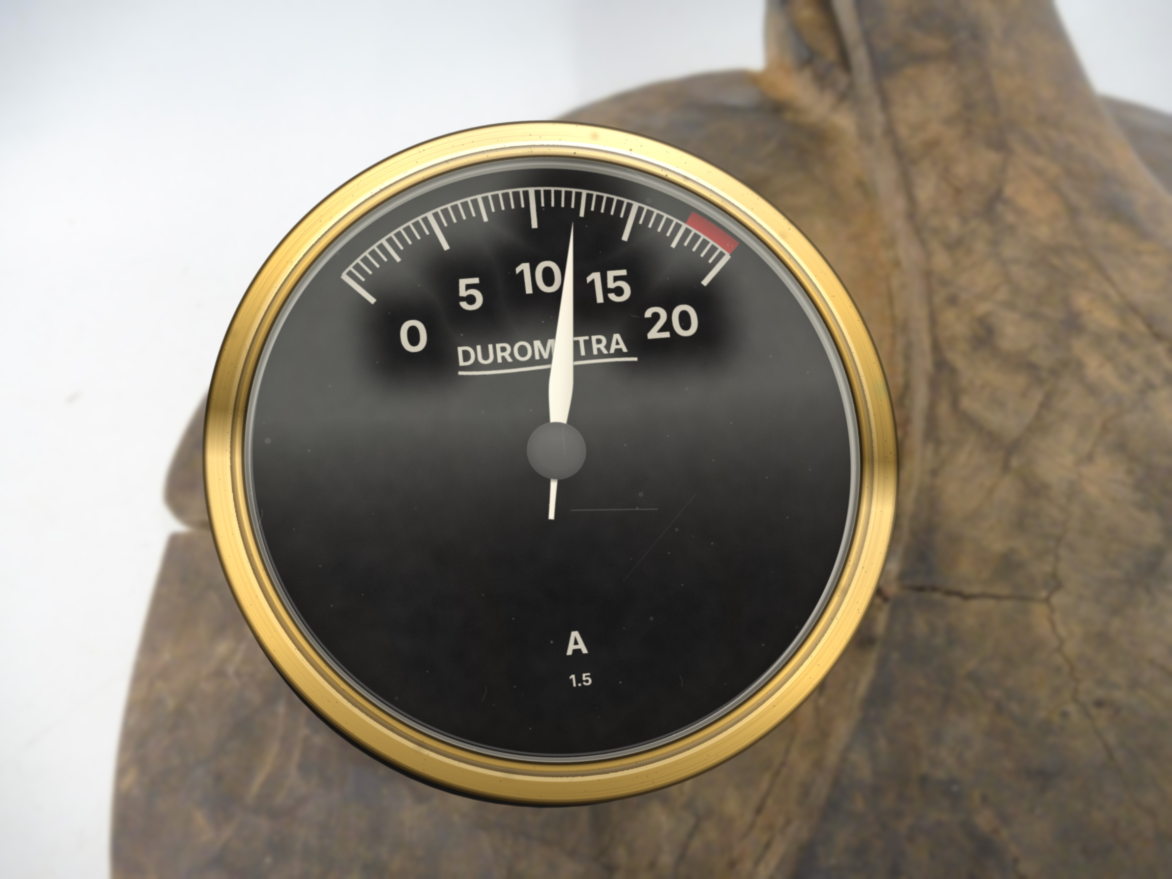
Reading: 12,A
